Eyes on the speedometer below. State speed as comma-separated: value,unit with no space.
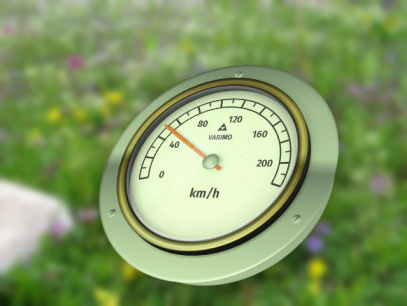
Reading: 50,km/h
